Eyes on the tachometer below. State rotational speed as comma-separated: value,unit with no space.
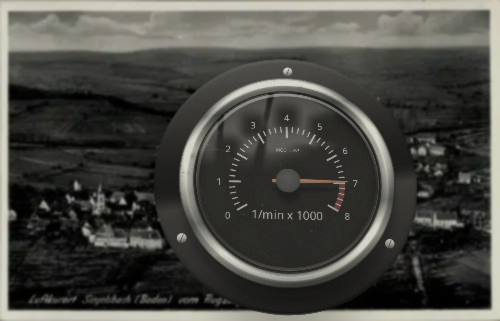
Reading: 7000,rpm
